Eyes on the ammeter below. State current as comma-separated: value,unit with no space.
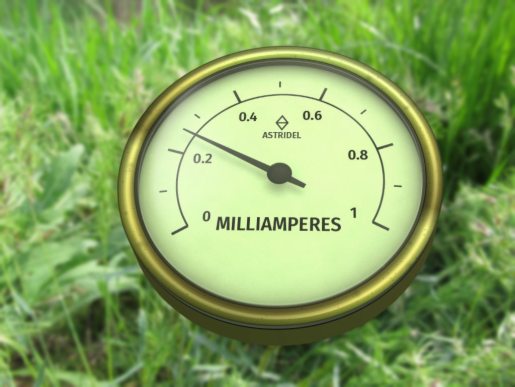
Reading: 0.25,mA
